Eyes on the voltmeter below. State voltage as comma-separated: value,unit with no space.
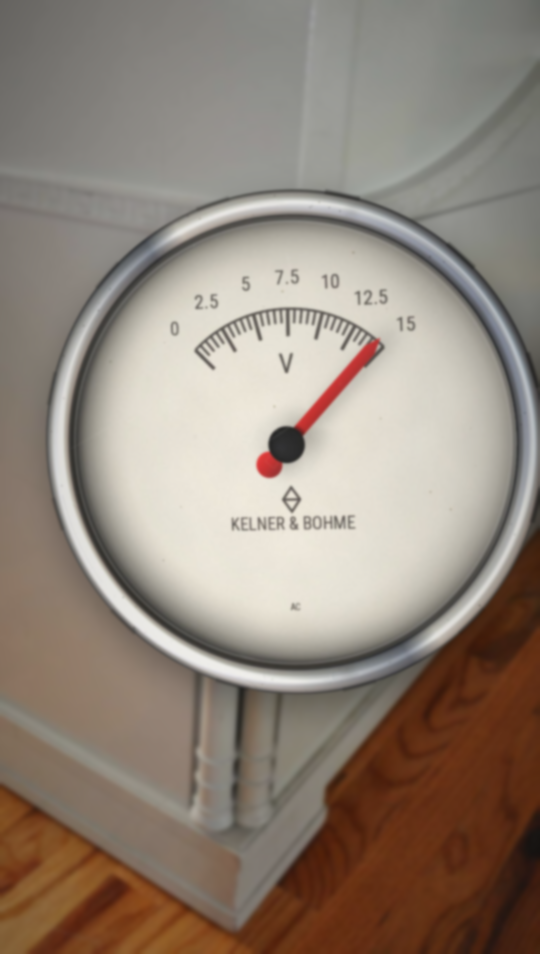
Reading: 14.5,V
